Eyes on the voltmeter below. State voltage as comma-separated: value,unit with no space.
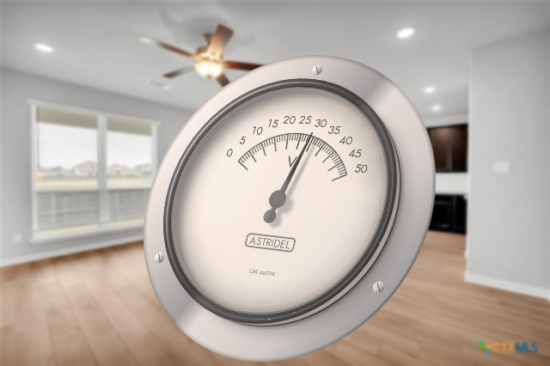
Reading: 30,V
